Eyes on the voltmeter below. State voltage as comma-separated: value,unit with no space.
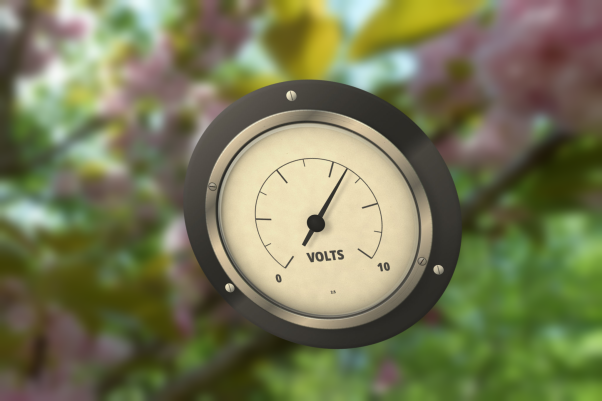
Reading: 6.5,V
